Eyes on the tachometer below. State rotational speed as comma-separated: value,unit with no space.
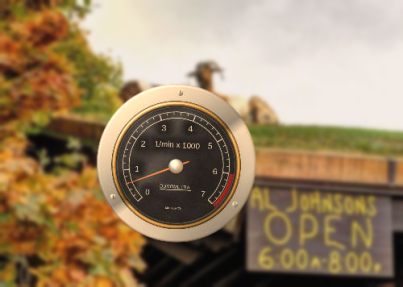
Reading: 600,rpm
